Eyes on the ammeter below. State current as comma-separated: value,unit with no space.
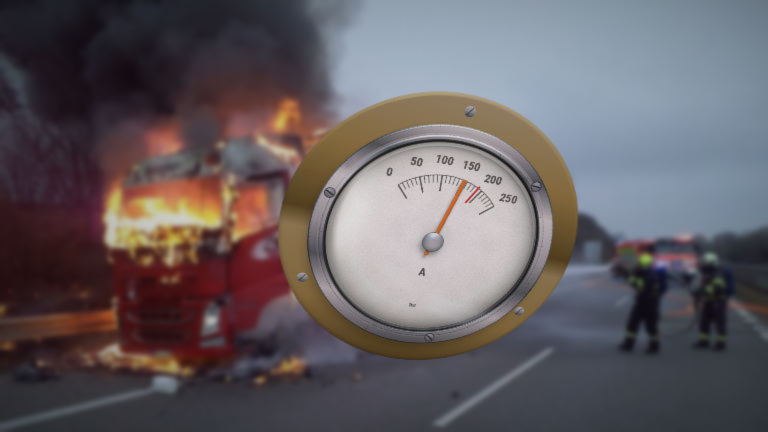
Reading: 150,A
